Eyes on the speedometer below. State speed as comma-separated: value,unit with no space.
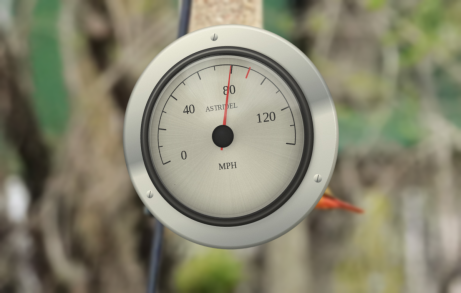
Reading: 80,mph
